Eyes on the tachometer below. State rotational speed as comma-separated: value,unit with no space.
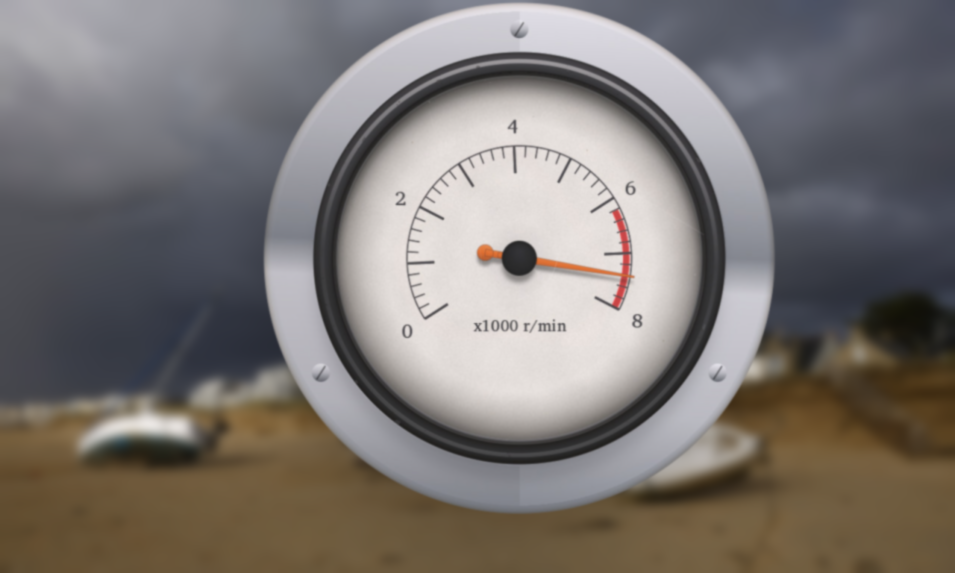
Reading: 7400,rpm
